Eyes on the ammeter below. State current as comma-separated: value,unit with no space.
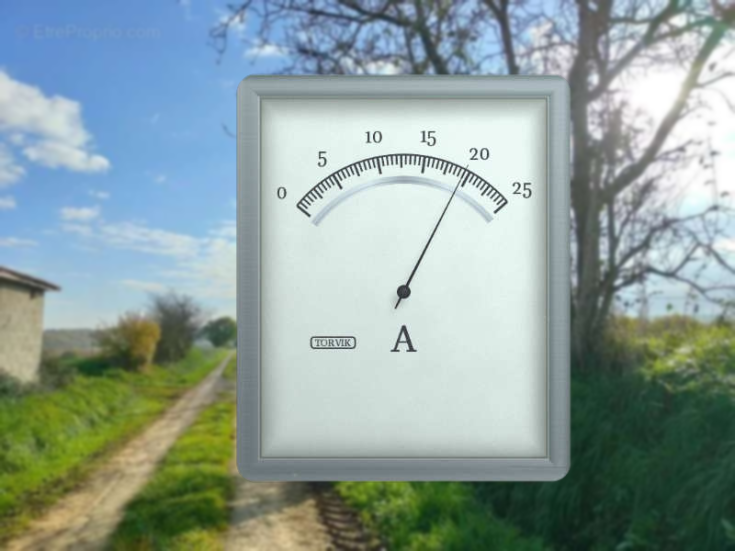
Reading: 19.5,A
